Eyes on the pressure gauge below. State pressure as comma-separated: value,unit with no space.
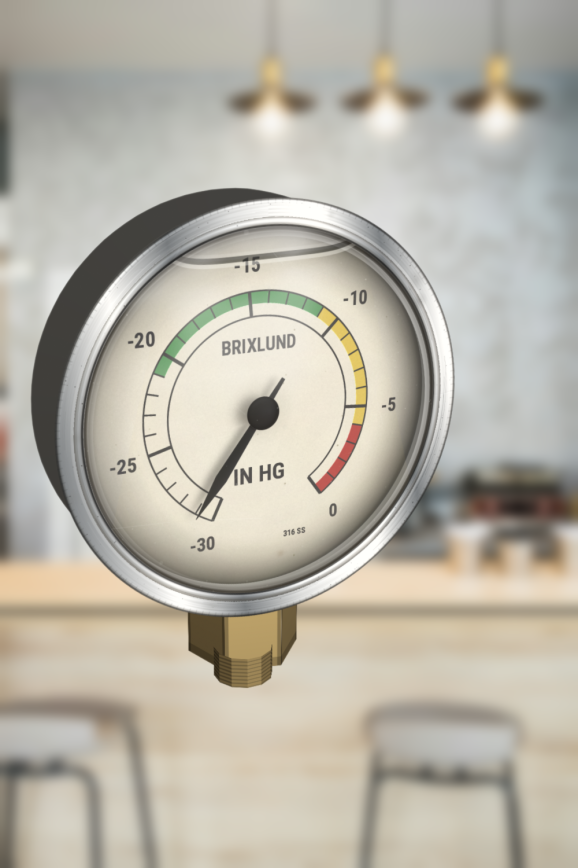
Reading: -29,inHg
